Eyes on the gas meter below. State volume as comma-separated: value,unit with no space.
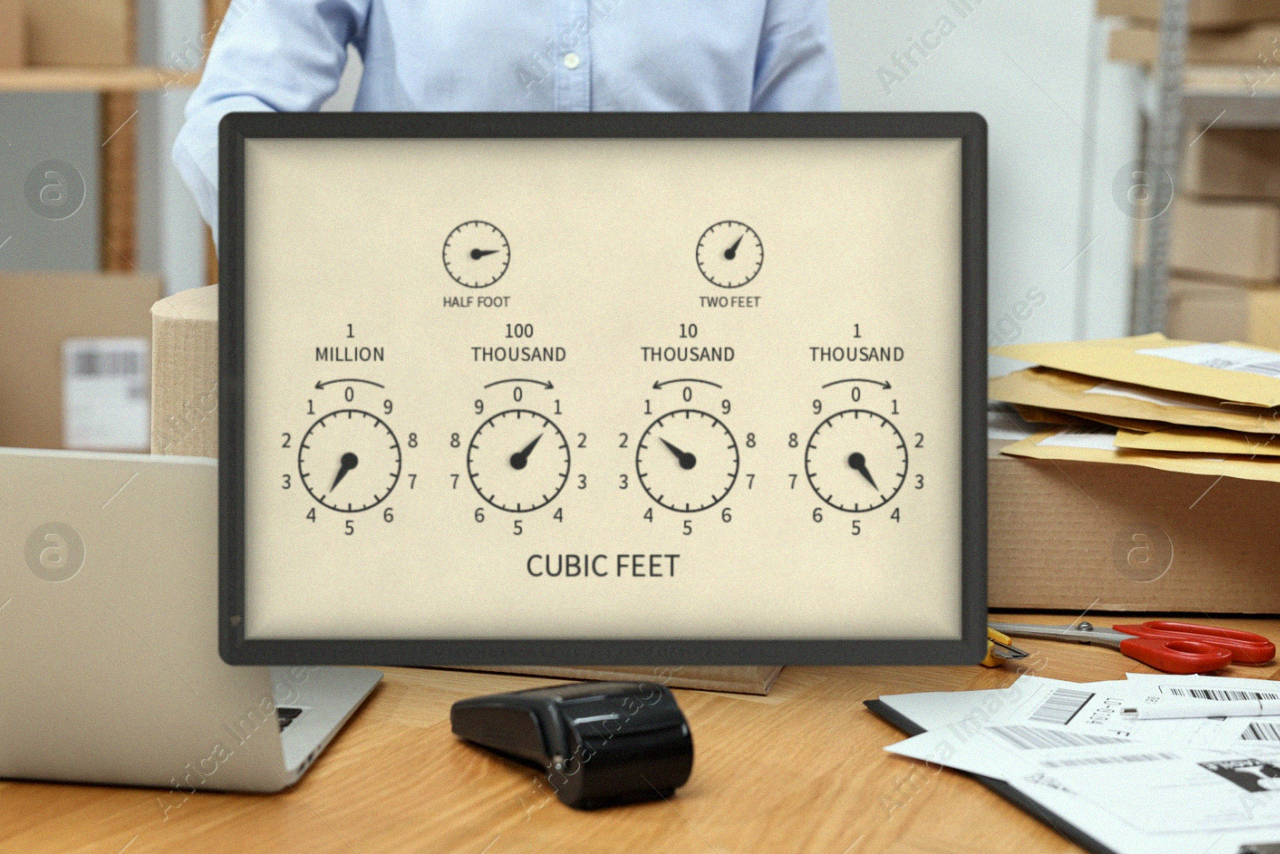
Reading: 411400,ft³
